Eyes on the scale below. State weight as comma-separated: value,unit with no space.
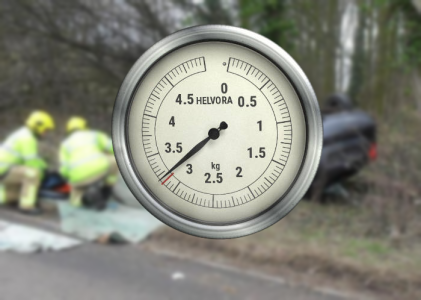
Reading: 3.2,kg
